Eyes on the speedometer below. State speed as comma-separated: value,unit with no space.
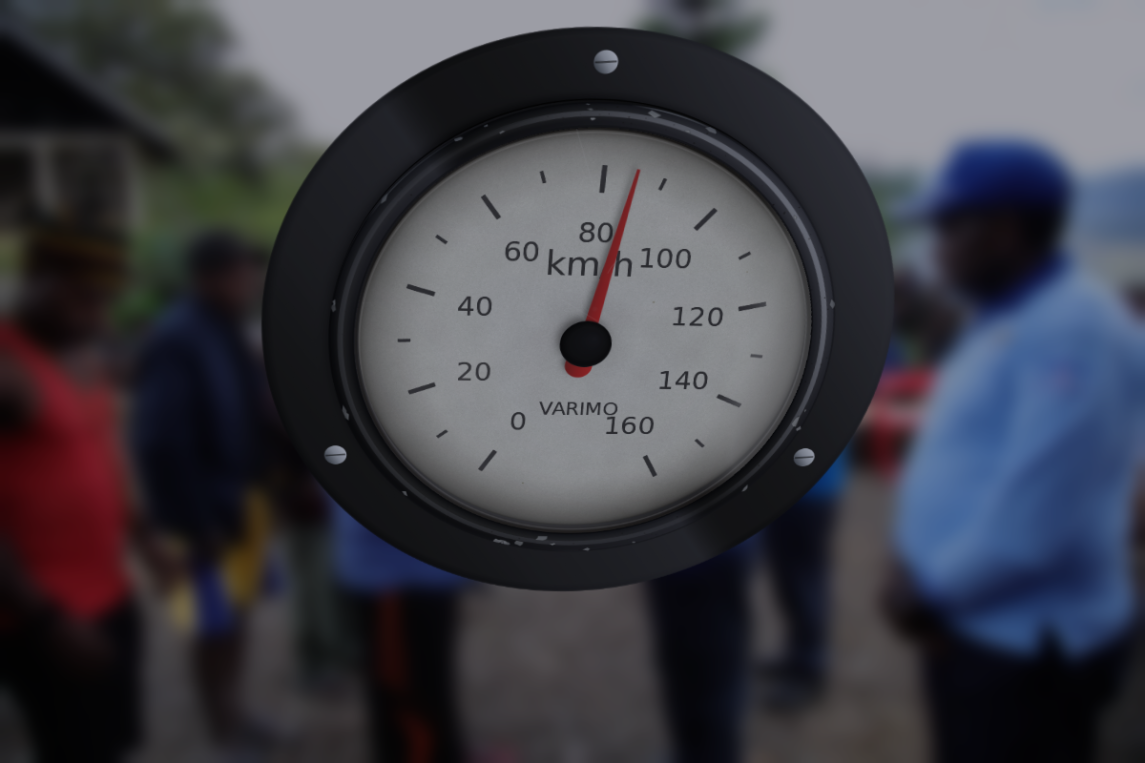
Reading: 85,km/h
